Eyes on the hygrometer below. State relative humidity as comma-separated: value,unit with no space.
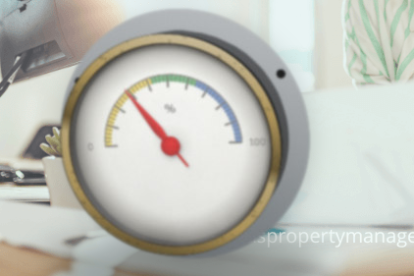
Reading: 30,%
